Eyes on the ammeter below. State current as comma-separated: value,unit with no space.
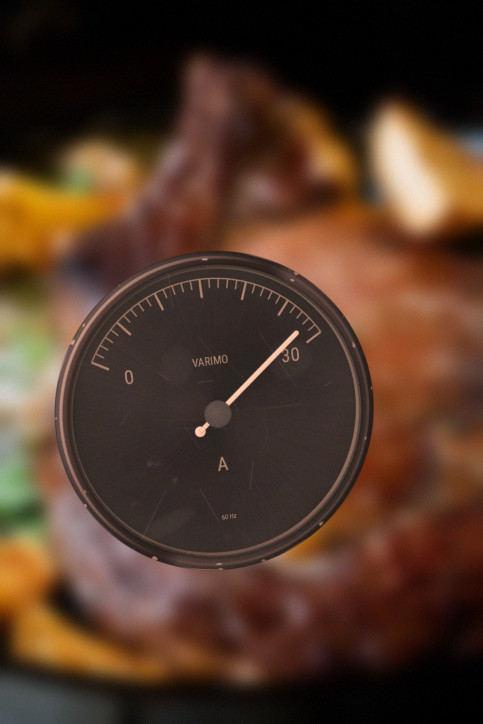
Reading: 28,A
